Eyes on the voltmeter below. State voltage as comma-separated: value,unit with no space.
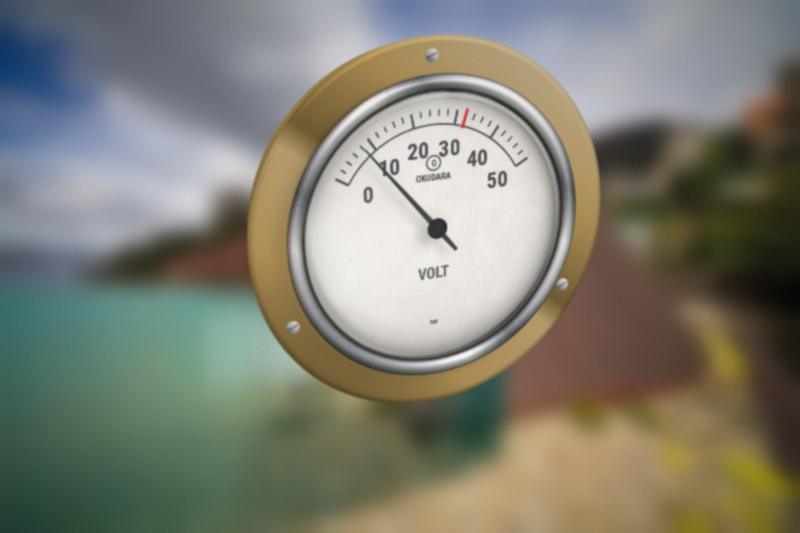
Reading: 8,V
